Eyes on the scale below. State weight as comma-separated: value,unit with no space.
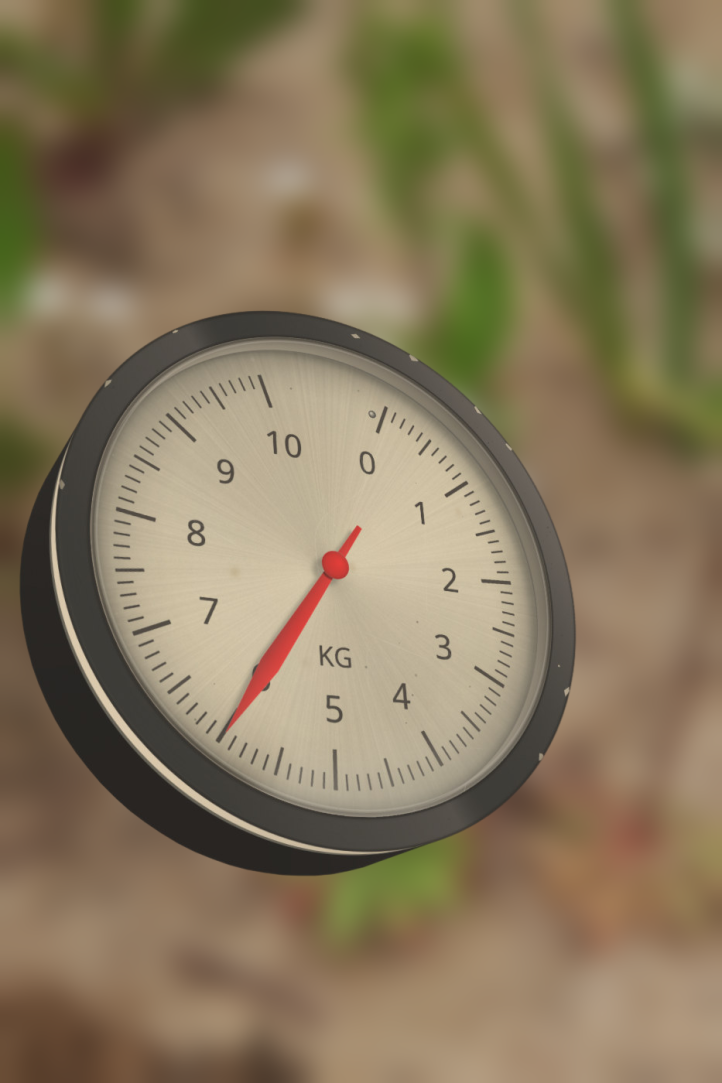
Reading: 6,kg
